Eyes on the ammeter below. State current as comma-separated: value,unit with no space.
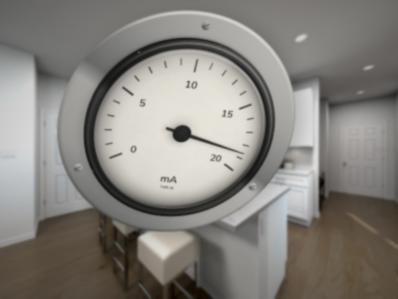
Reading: 18.5,mA
